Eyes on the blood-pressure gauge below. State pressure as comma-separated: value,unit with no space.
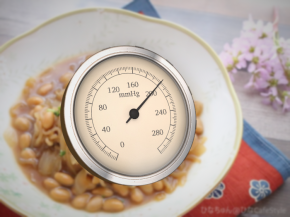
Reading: 200,mmHg
